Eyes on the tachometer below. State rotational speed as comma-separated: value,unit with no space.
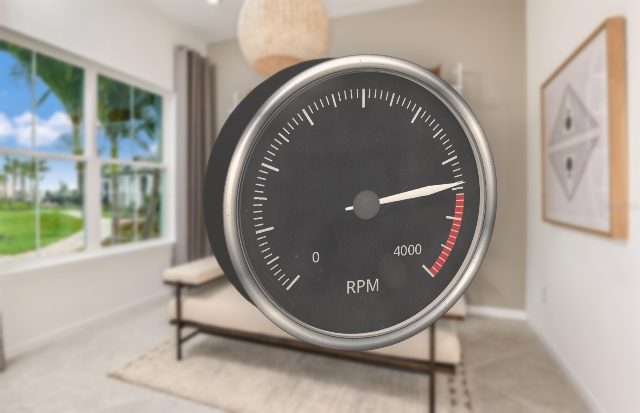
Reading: 3200,rpm
